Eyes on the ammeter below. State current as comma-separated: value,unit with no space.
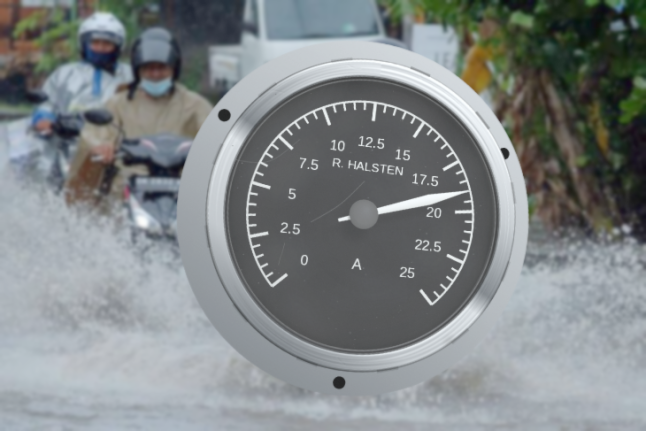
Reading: 19,A
